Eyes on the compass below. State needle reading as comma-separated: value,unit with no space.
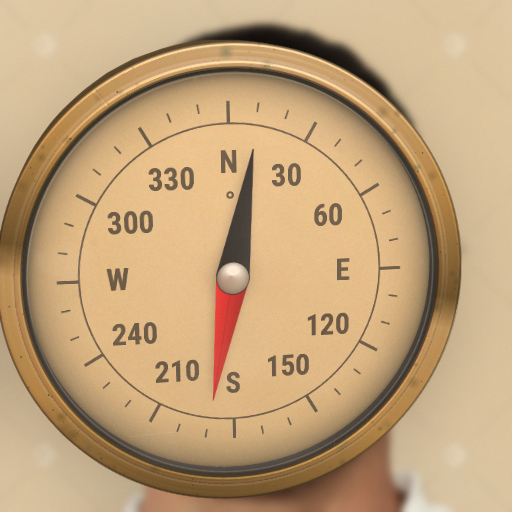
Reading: 190,°
